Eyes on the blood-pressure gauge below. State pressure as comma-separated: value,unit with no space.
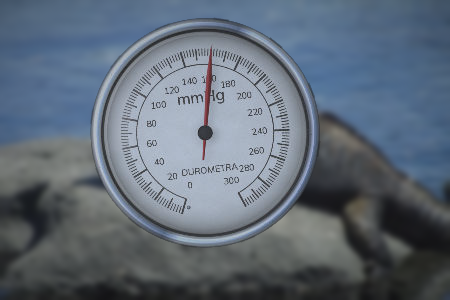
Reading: 160,mmHg
